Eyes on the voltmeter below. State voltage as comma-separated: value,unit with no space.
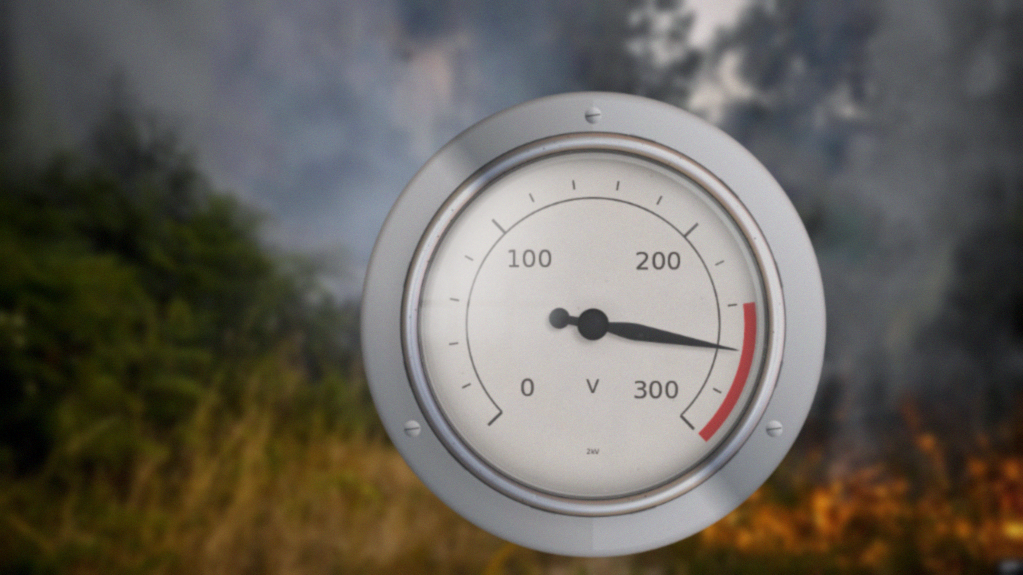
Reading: 260,V
